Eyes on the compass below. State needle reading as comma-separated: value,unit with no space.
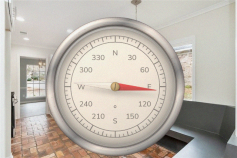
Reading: 95,°
